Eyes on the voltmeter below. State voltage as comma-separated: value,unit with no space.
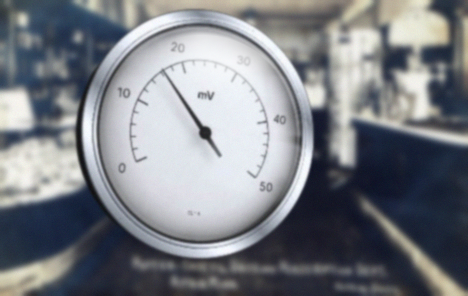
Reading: 16,mV
